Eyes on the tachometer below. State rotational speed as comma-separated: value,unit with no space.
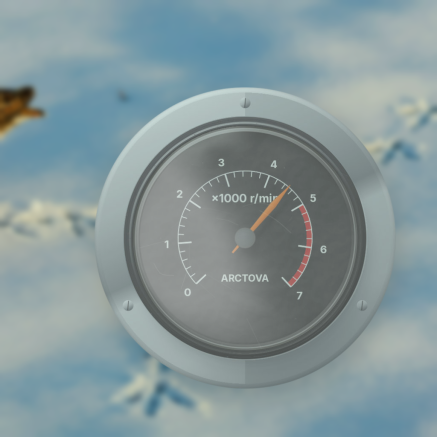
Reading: 4500,rpm
